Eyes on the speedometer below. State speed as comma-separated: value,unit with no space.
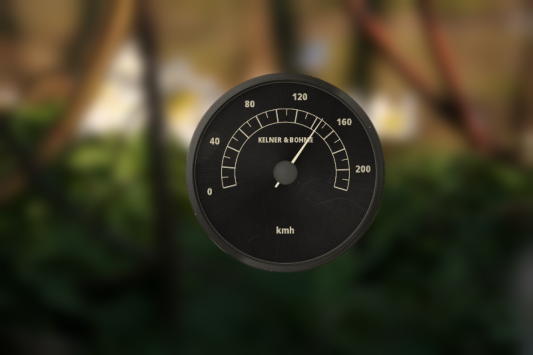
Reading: 145,km/h
